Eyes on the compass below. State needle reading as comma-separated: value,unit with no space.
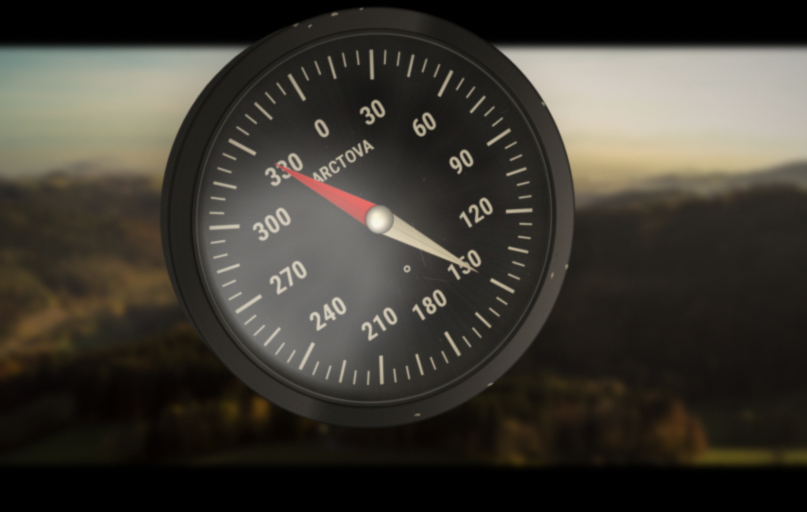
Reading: 330,°
